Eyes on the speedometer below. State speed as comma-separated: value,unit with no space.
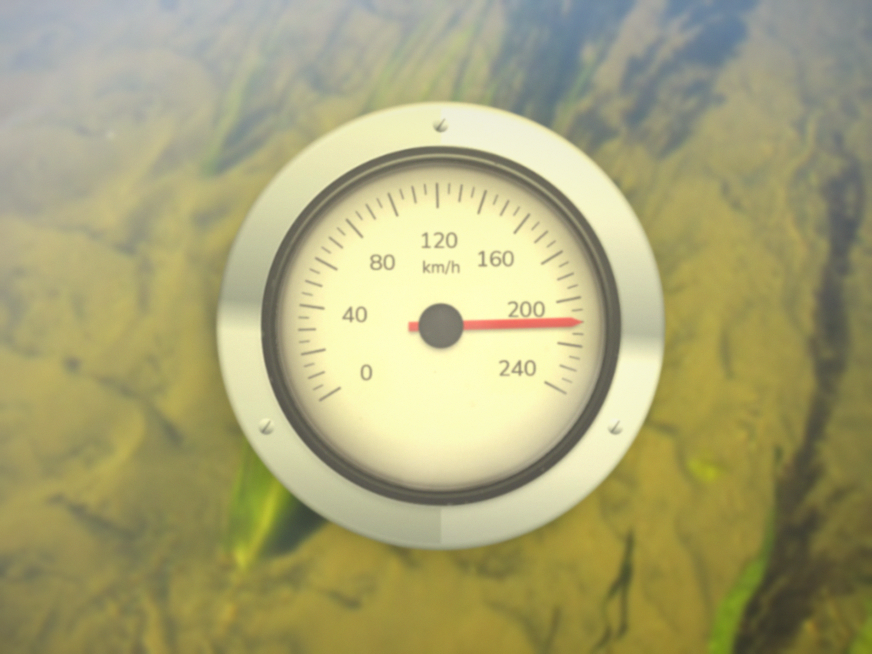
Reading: 210,km/h
